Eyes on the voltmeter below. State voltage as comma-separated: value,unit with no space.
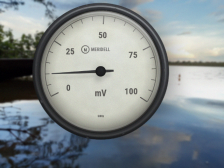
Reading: 10,mV
